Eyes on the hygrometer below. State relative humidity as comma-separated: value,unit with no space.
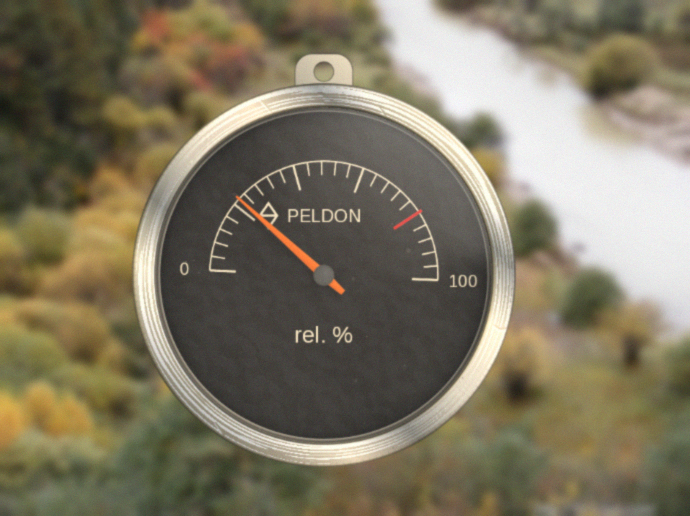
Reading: 22,%
